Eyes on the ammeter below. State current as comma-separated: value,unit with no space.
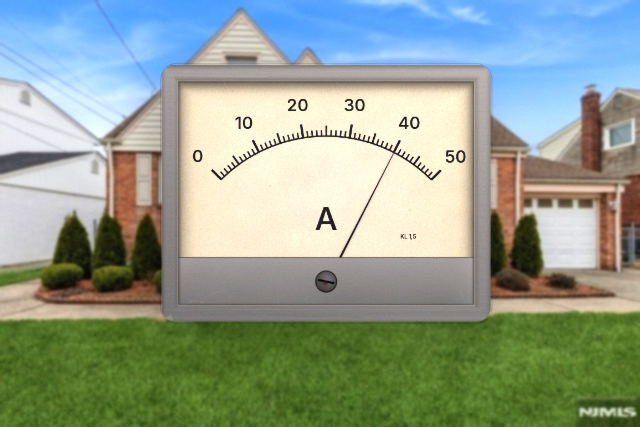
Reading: 40,A
